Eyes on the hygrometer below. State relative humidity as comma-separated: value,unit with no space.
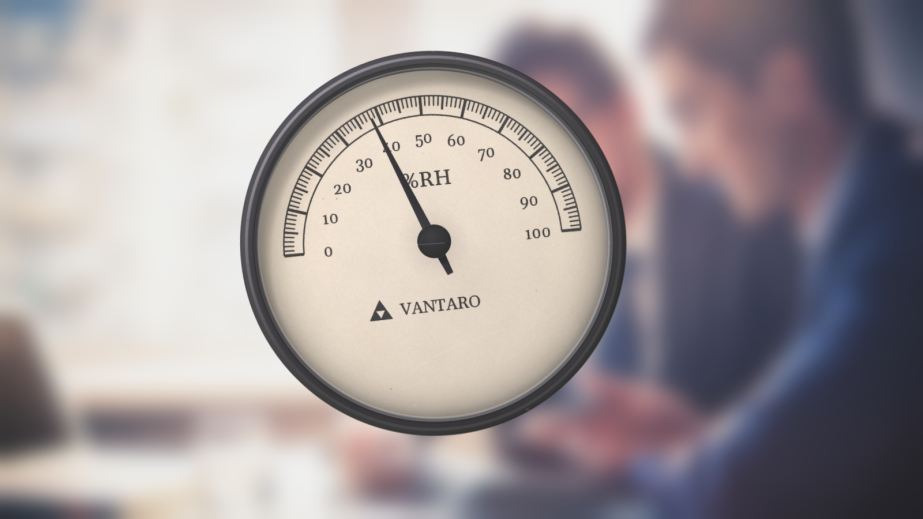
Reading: 38,%
